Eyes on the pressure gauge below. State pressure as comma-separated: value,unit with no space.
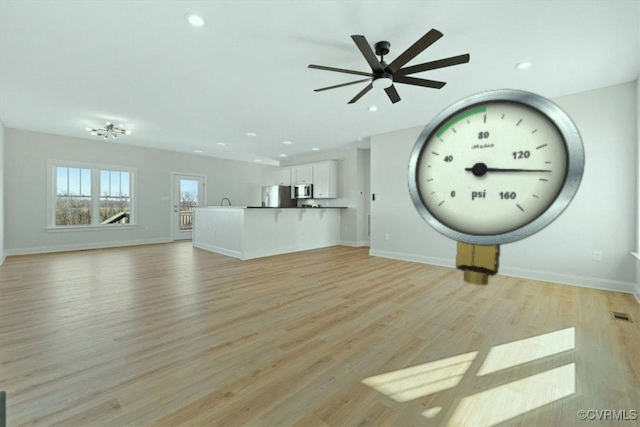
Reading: 135,psi
